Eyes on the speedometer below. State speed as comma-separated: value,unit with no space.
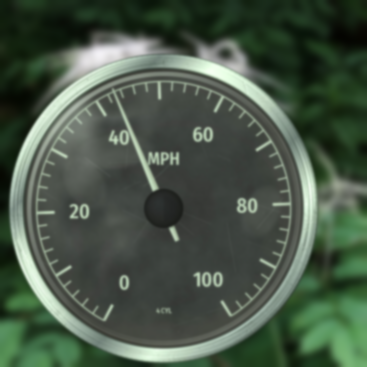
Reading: 43,mph
